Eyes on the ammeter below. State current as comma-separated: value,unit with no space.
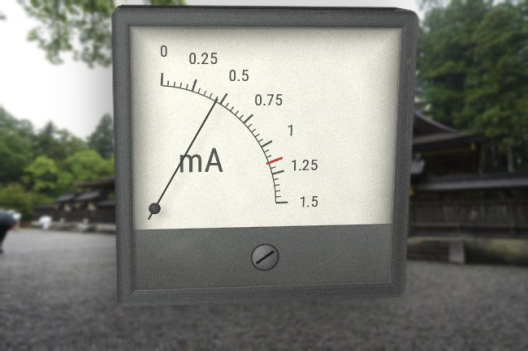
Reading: 0.45,mA
